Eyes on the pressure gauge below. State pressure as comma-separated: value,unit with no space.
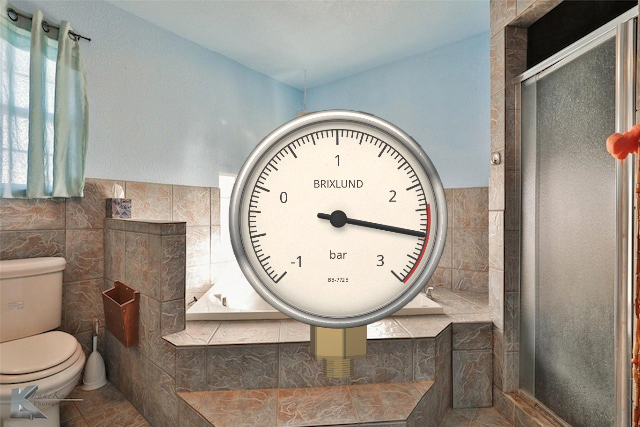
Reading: 2.5,bar
